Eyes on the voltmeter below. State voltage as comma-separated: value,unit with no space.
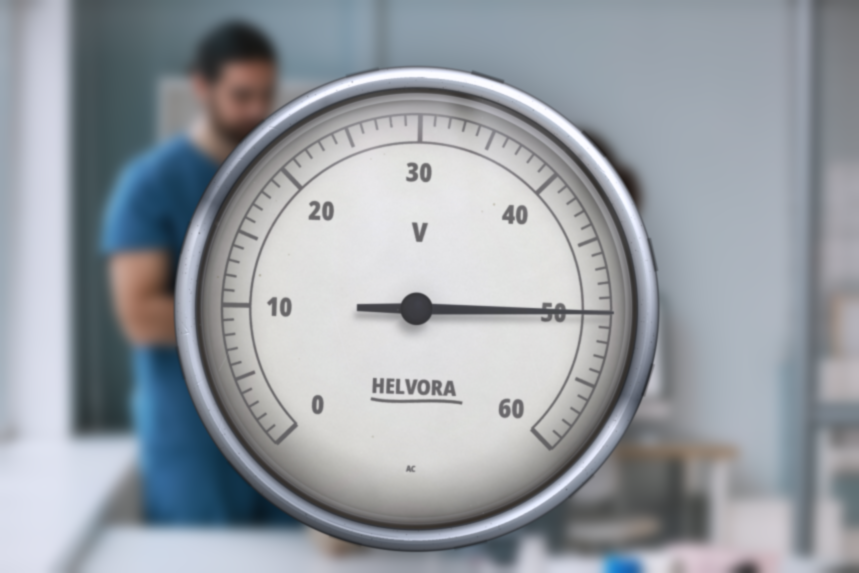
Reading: 50,V
